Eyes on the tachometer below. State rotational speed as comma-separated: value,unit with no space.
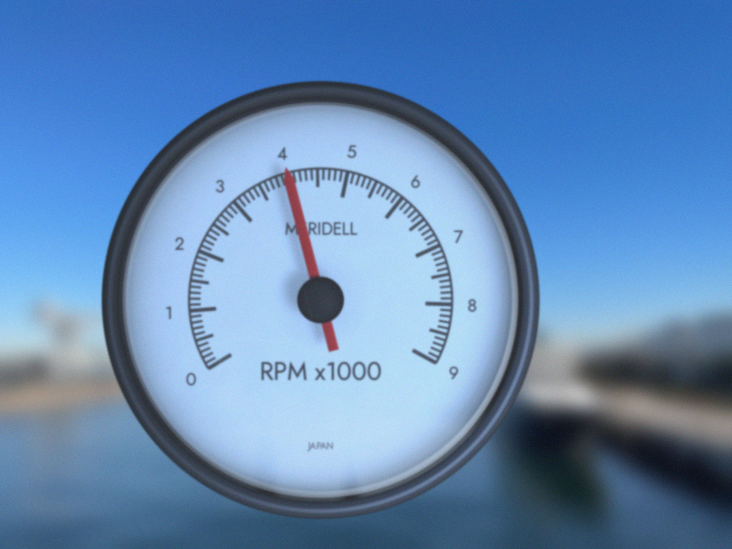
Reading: 4000,rpm
